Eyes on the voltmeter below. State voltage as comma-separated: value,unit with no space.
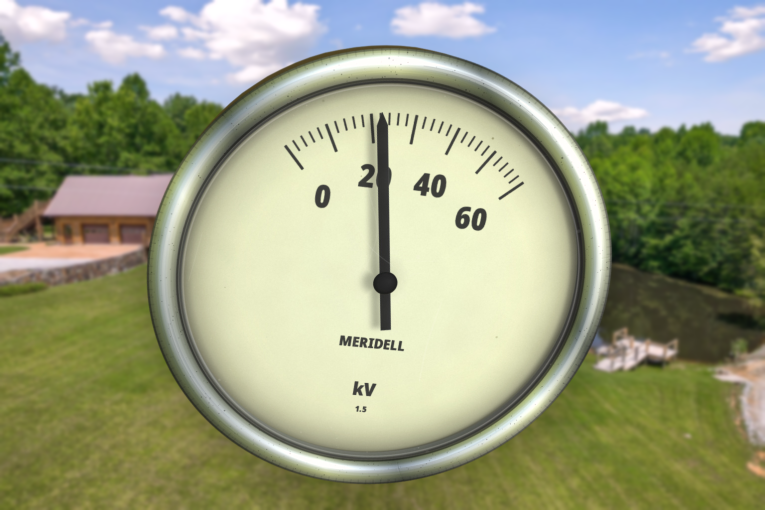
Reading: 22,kV
